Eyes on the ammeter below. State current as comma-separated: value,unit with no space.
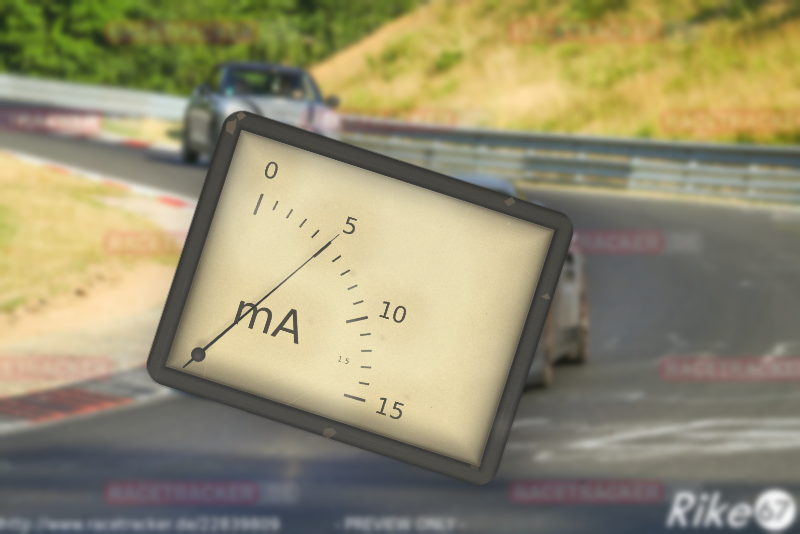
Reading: 5,mA
